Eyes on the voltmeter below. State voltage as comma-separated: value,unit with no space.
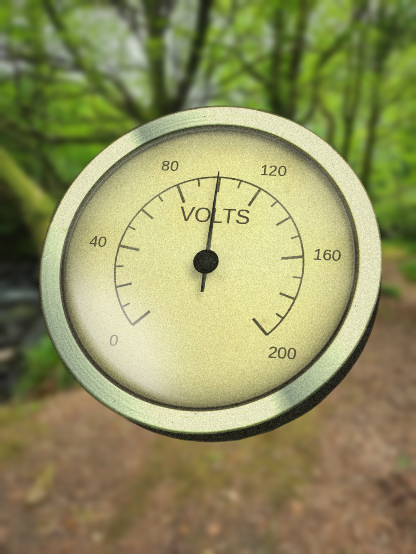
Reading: 100,V
